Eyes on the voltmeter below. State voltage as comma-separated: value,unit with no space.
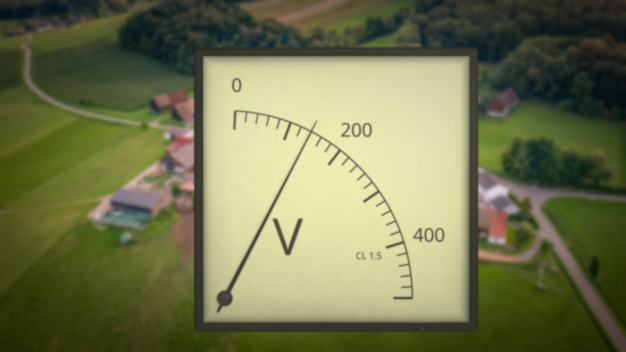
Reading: 140,V
